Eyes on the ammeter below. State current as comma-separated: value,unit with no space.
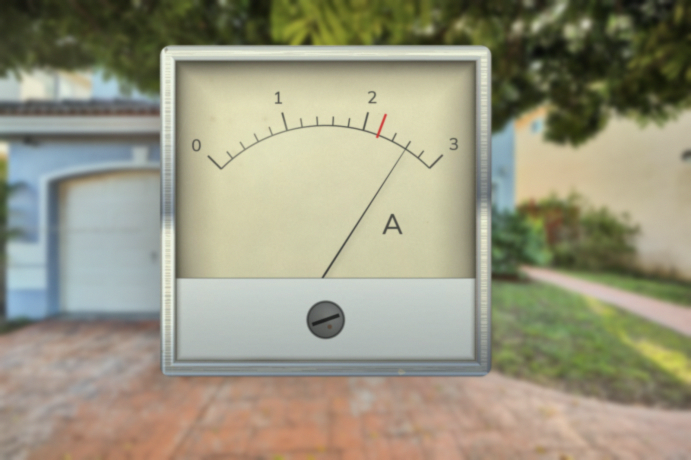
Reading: 2.6,A
